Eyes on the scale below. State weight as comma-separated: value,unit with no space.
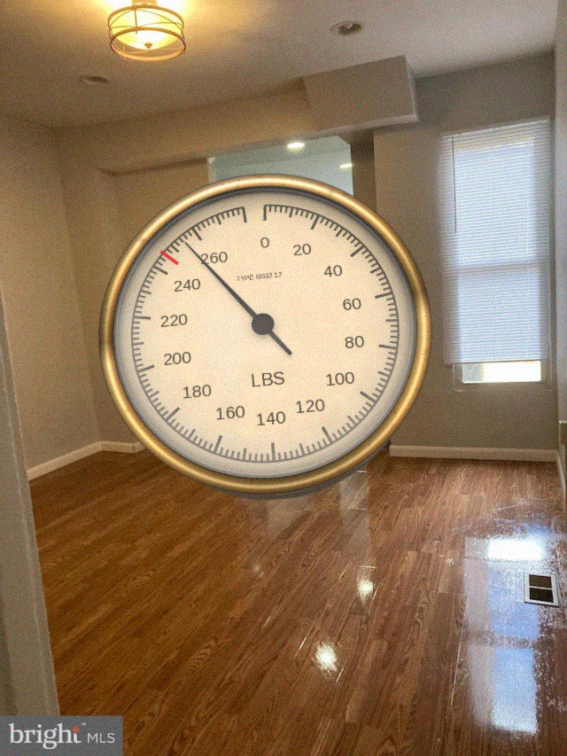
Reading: 254,lb
